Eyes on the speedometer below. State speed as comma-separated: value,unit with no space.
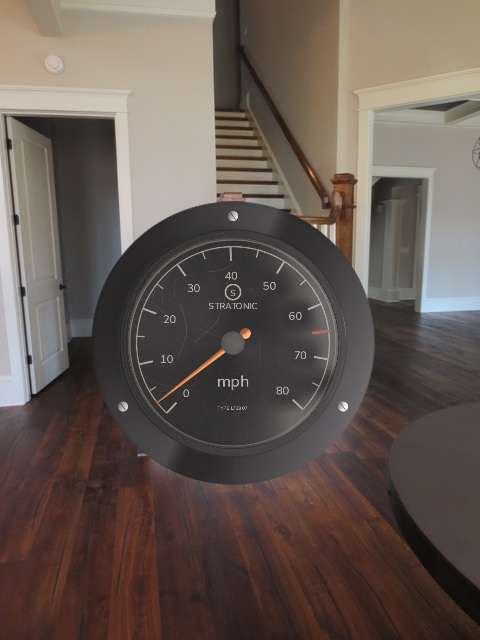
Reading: 2.5,mph
